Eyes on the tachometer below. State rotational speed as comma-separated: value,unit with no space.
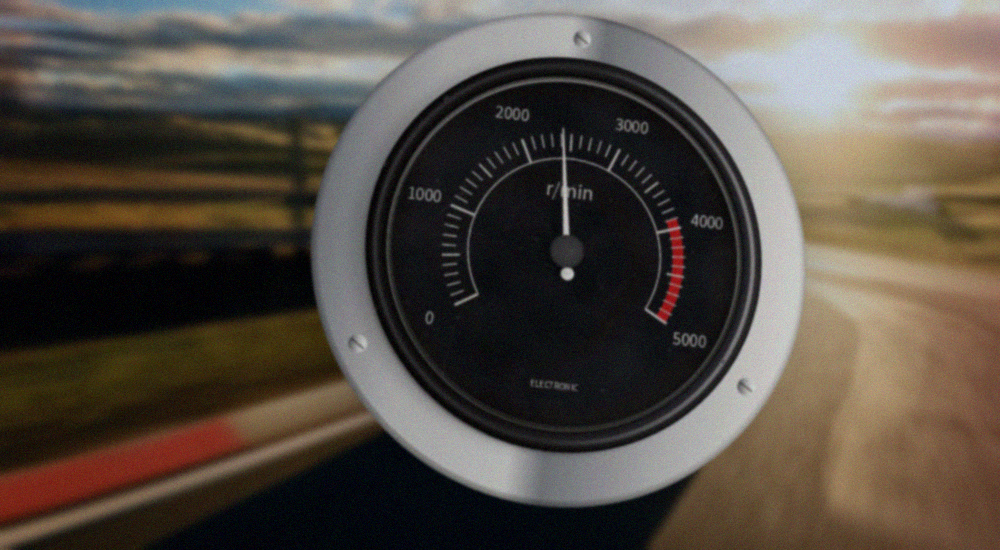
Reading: 2400,rpm
